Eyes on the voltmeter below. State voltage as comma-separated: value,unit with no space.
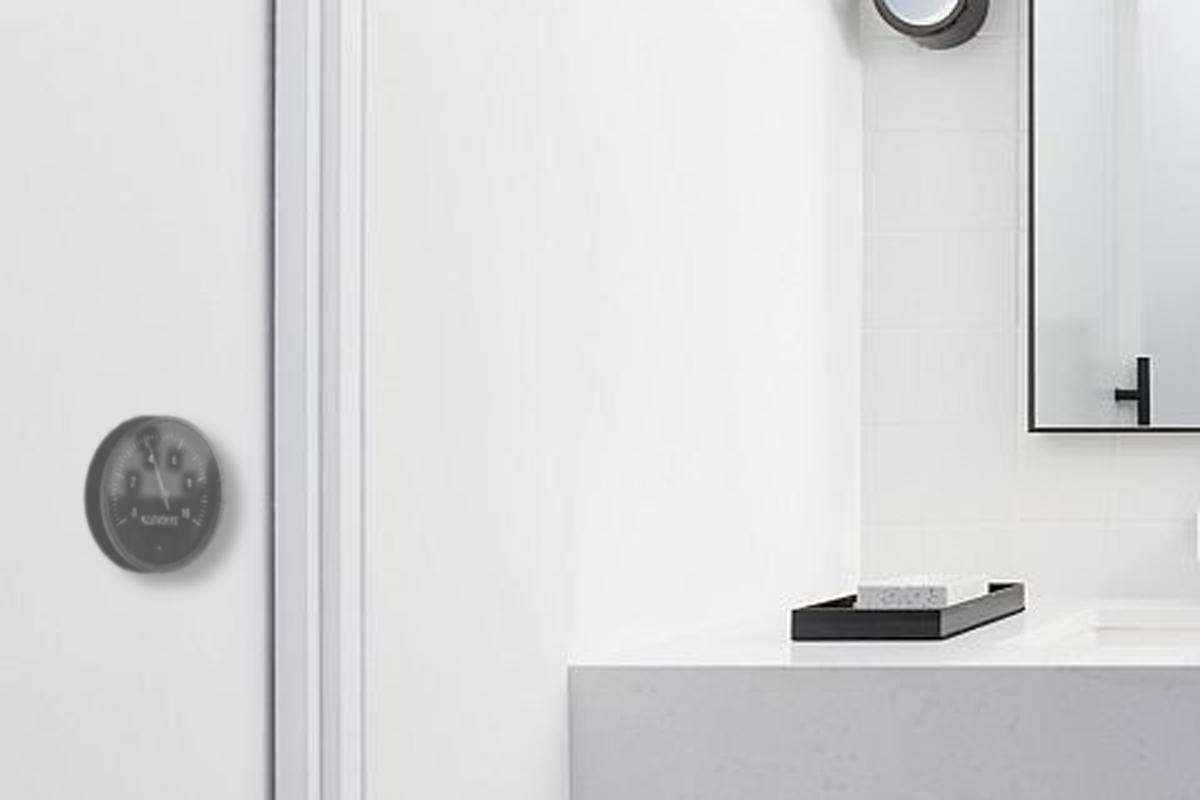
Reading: 4,kV
